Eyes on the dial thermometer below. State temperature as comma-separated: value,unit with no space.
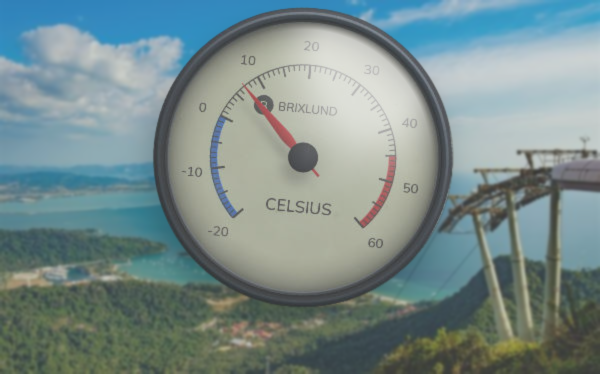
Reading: 7,°C
